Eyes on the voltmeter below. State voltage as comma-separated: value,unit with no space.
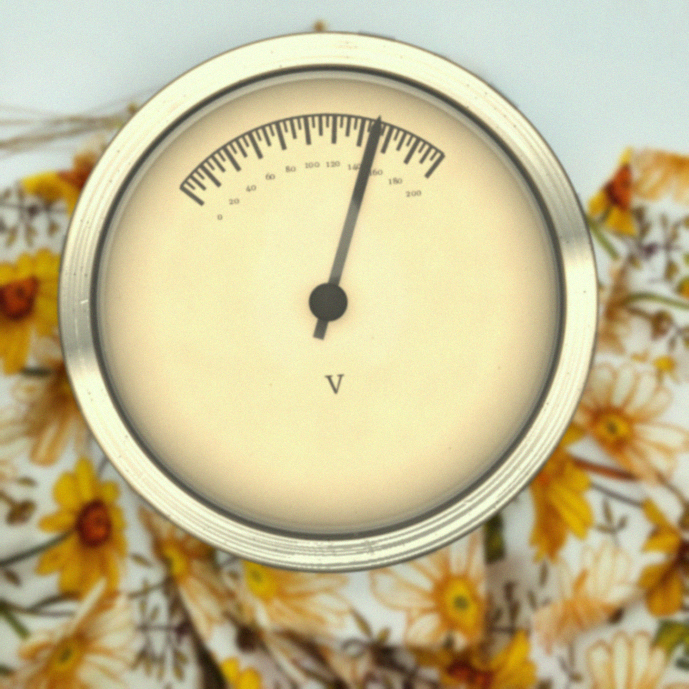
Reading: 150,V
